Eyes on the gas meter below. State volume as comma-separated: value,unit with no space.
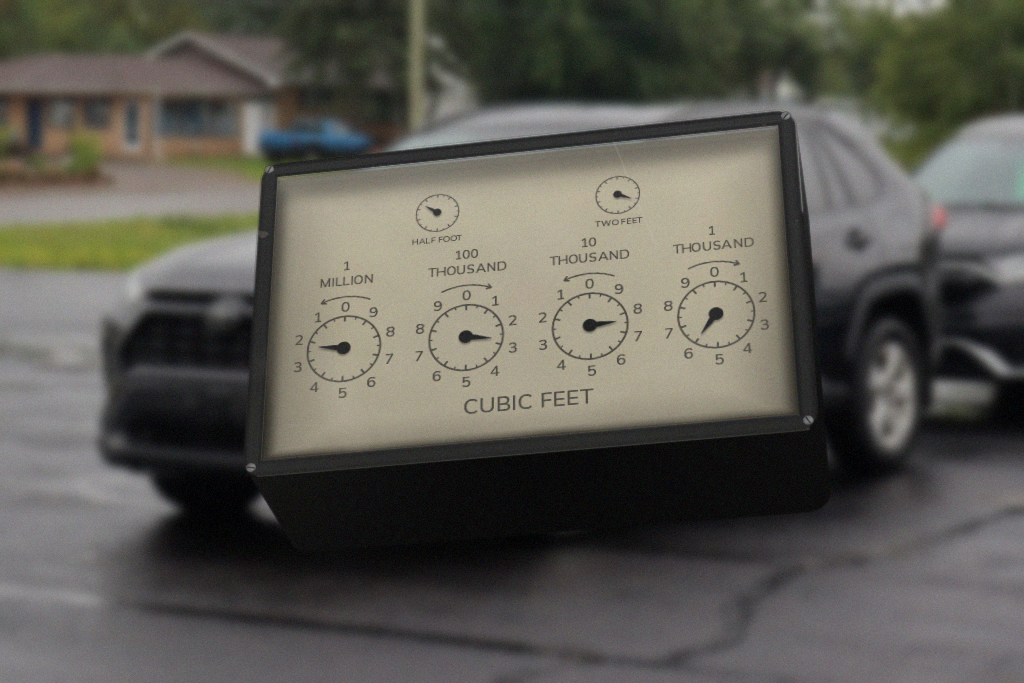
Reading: 227600,ft³
